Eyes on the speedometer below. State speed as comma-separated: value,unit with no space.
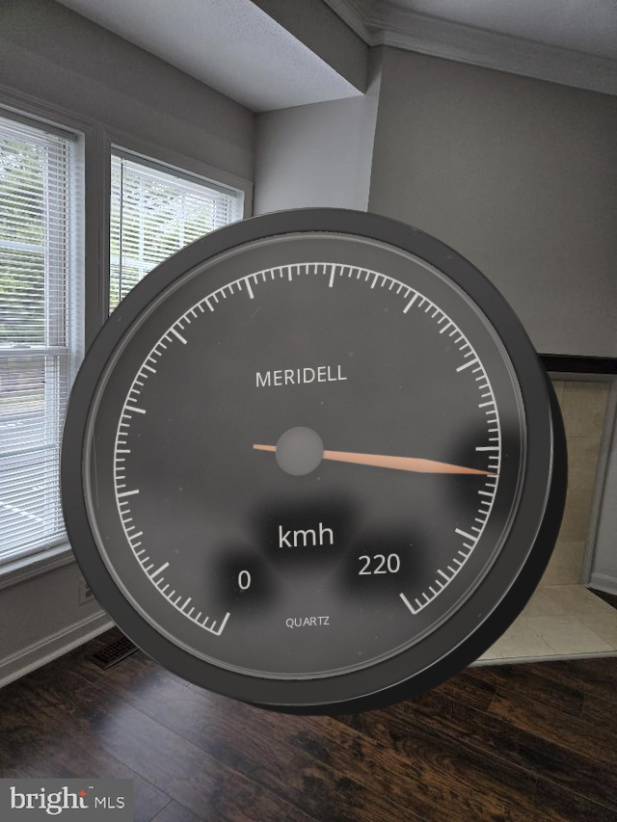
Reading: 186,km/h
